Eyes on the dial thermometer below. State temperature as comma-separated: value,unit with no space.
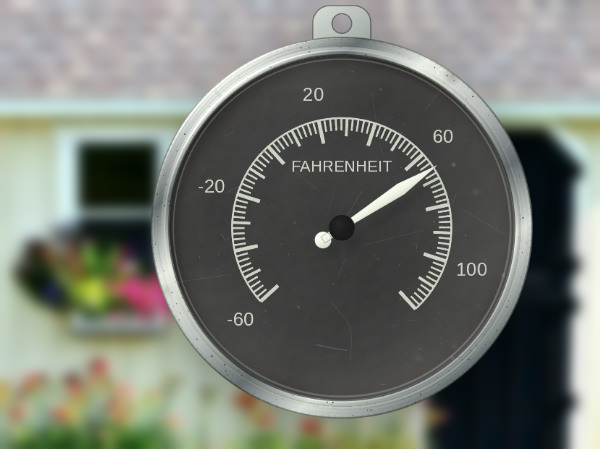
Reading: 66,°F
